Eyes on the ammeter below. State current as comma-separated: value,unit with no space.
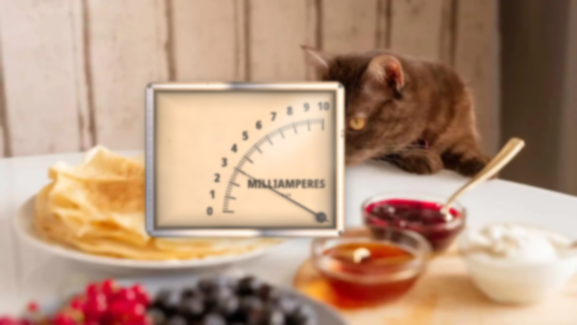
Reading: 3,mA
